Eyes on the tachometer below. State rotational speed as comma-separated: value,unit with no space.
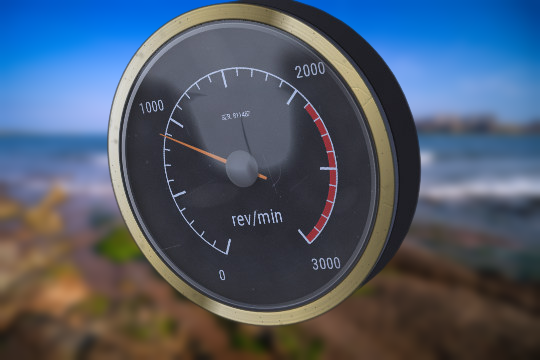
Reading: 900,rpm
